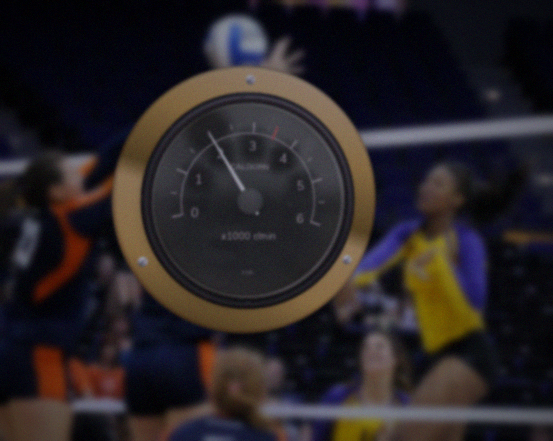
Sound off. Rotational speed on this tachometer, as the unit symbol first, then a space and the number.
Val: rpm 2000
